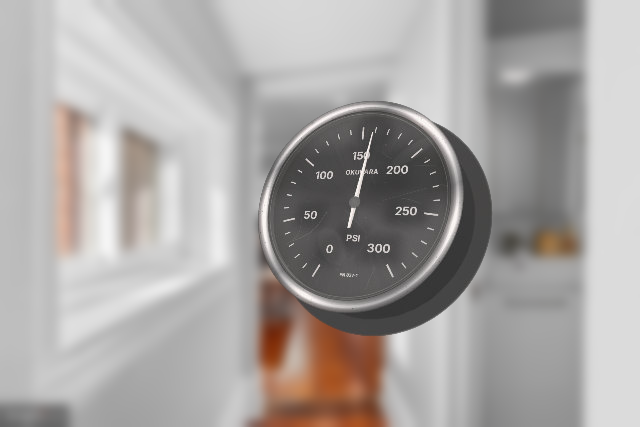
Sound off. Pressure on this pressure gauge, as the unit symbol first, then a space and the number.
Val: psi 160
